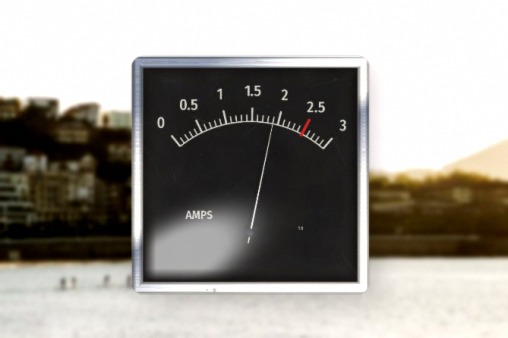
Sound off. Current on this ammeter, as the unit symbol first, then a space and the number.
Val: A 1.9
